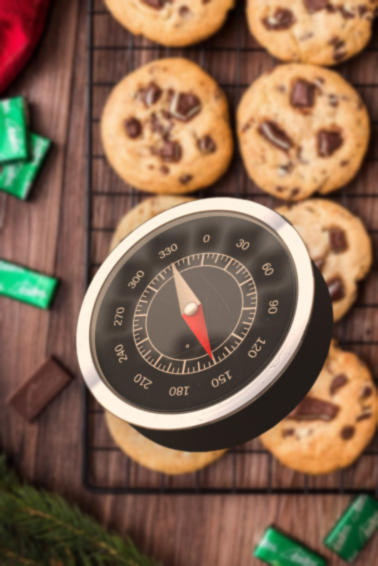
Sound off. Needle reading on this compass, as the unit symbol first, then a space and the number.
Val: ° 150
